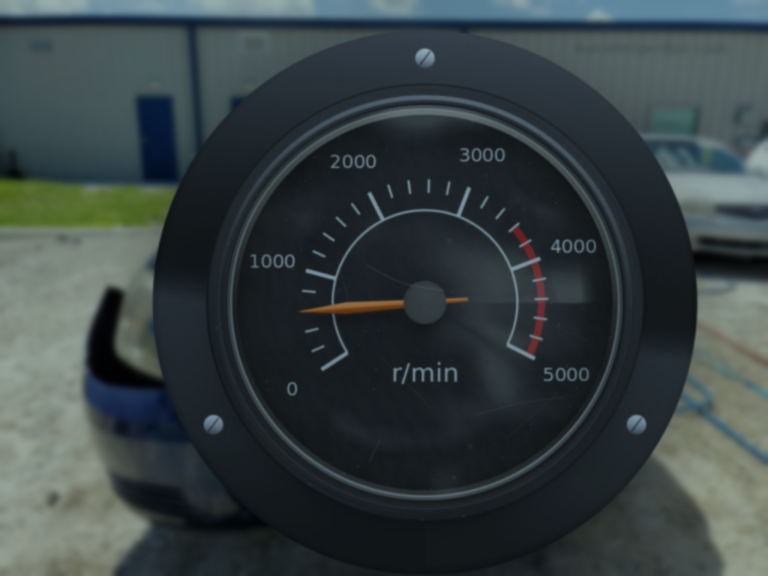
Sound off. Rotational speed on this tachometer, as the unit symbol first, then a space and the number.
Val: rpm 600
